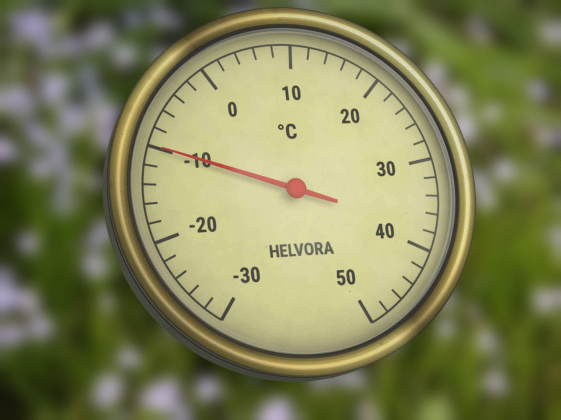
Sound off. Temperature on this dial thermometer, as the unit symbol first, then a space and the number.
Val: °C -10
